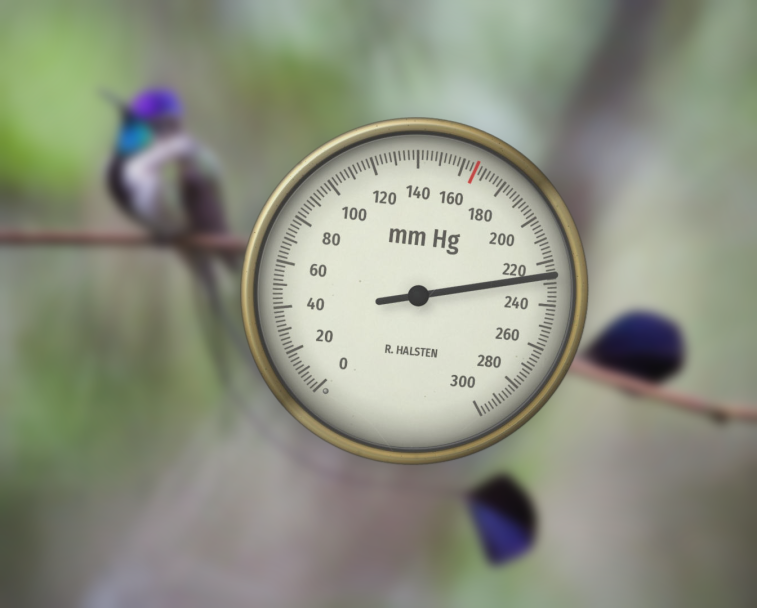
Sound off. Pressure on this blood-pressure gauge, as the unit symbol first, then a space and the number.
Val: mmHg 226
